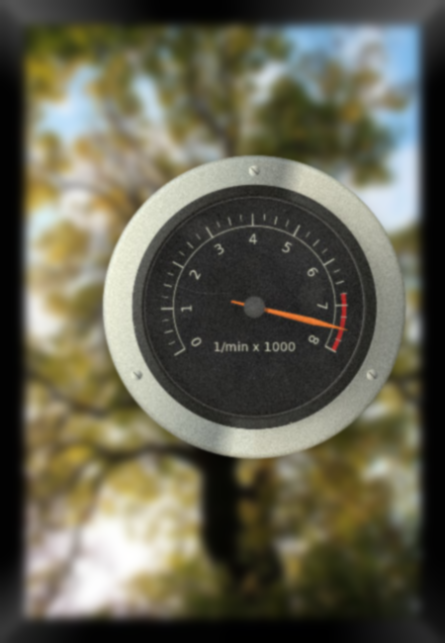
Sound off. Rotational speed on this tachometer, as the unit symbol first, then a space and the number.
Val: rpm 7500
